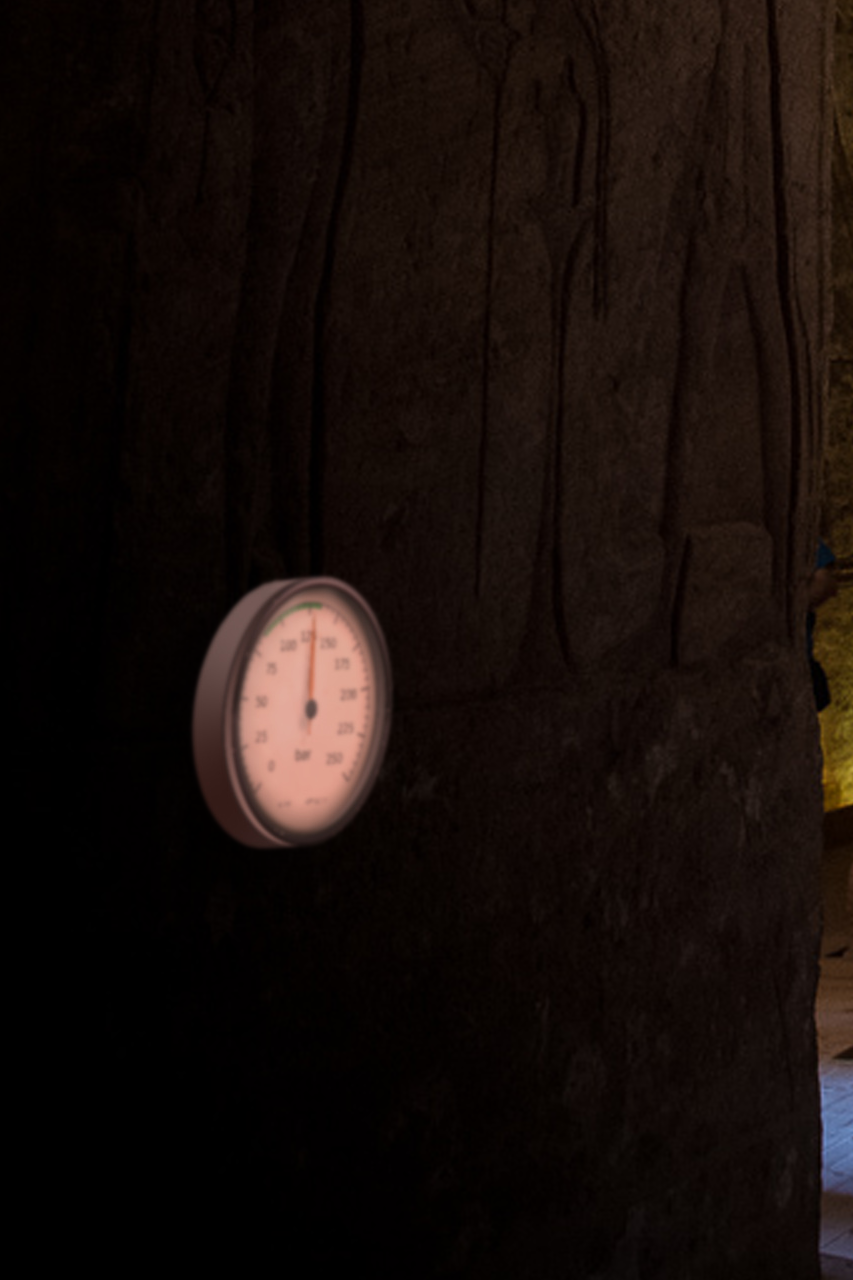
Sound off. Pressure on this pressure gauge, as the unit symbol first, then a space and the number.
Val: bar 125
